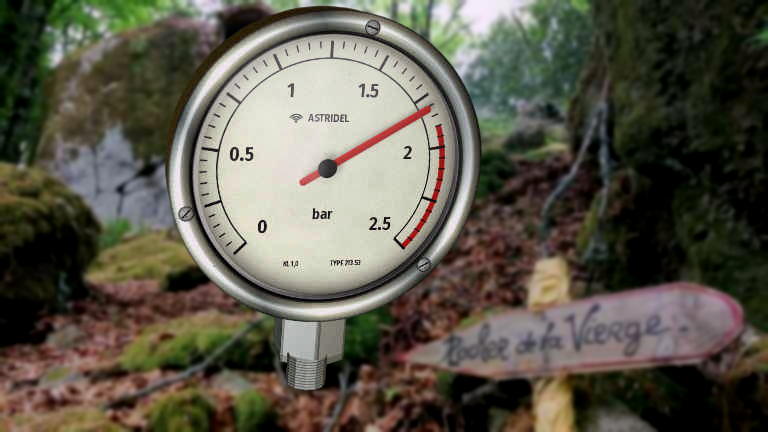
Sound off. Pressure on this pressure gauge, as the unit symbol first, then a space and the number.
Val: bar 1.8
